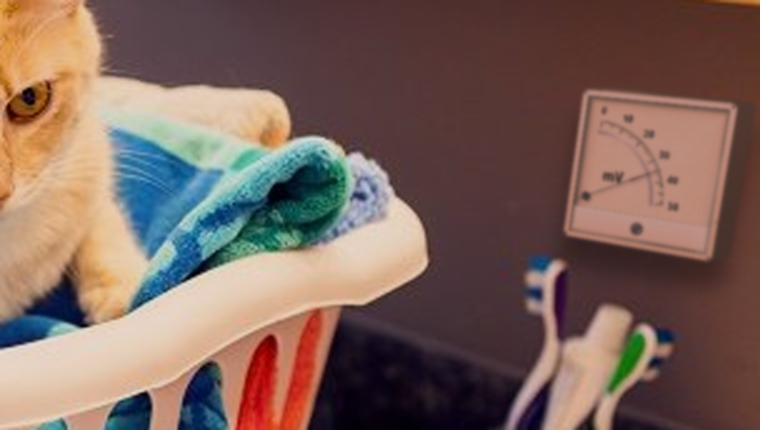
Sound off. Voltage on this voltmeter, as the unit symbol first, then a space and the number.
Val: mV 35
